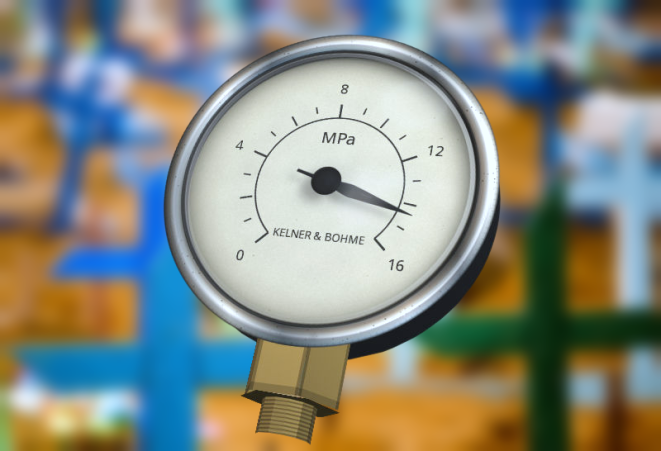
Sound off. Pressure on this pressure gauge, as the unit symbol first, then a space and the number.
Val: MPa 14.5
